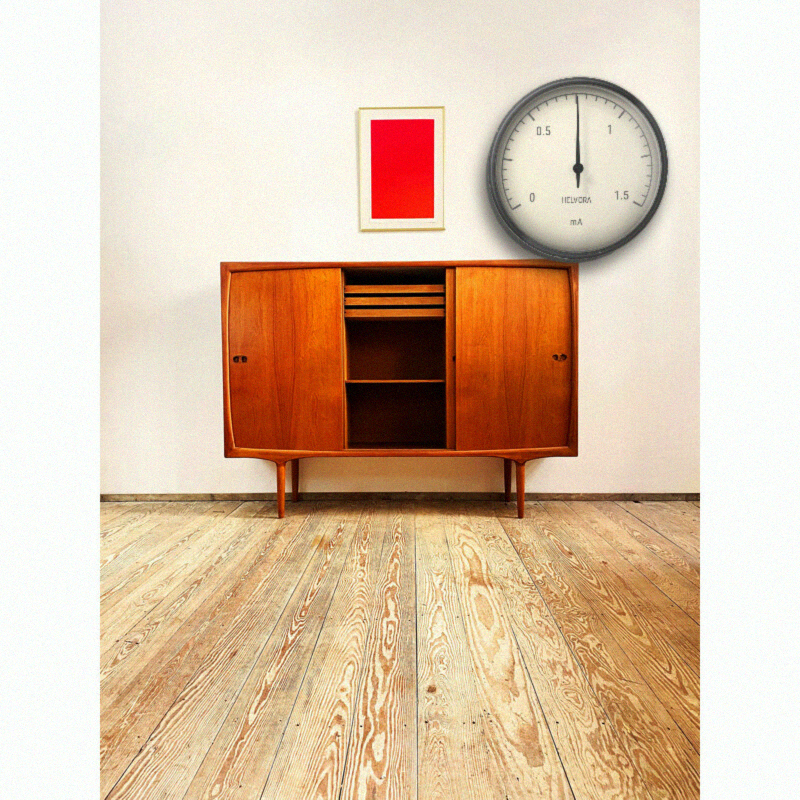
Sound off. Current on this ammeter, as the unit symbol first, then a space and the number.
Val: mA 0.75
